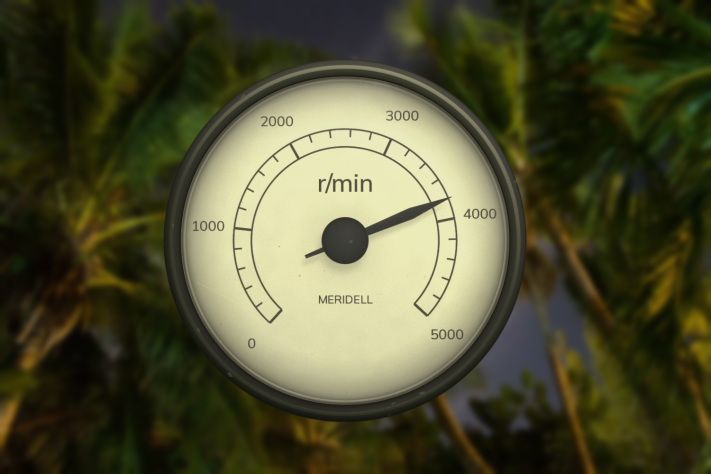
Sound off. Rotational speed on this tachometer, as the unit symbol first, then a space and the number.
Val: rpm 3800
